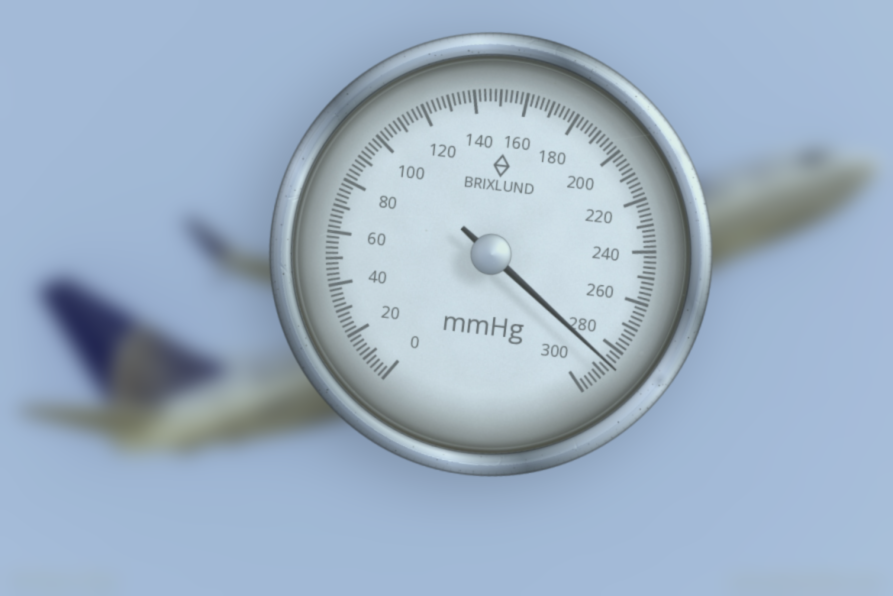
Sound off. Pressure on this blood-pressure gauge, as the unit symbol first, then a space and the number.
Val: mmHg 286
